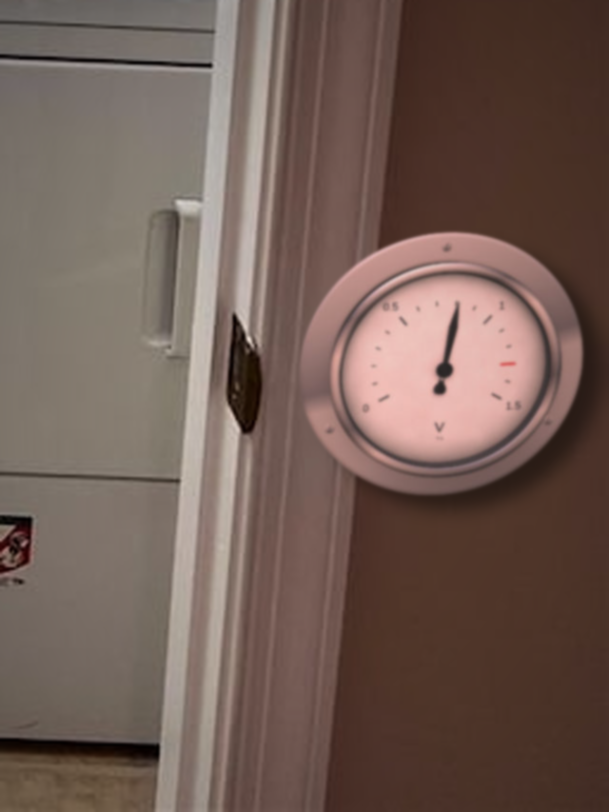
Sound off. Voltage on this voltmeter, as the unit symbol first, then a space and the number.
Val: V 0.8
